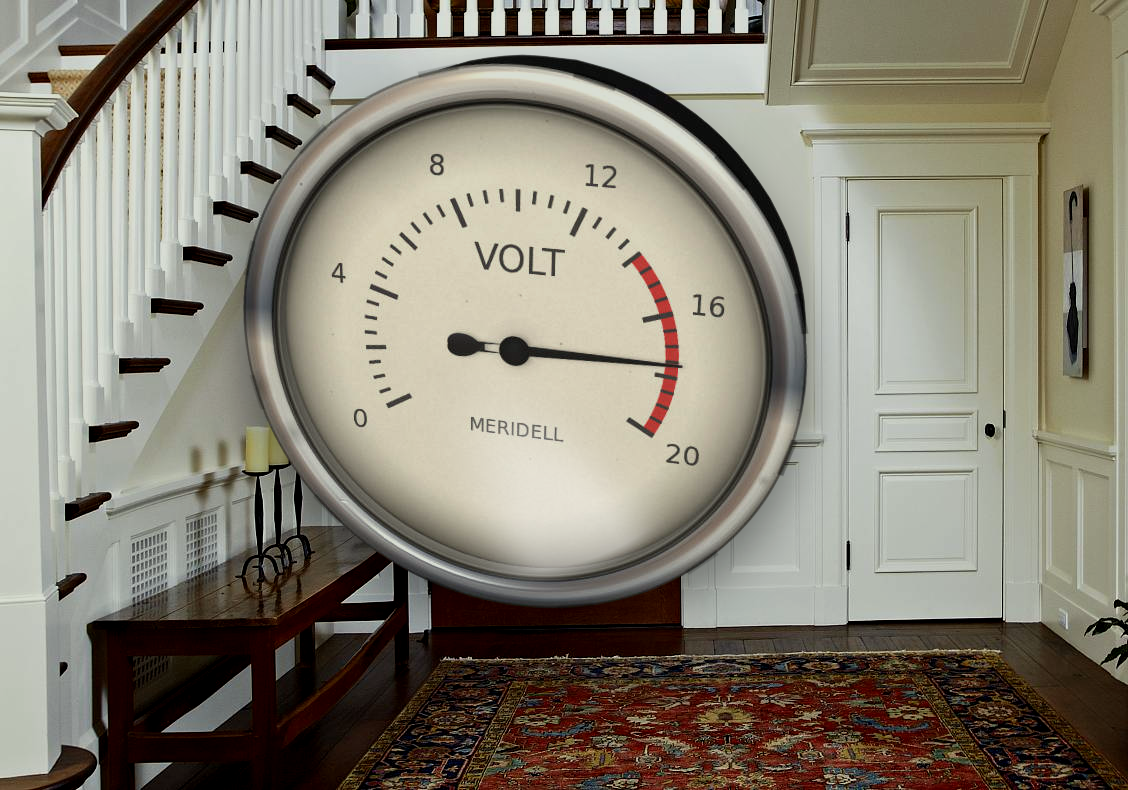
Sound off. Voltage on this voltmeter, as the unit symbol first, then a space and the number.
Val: V 17.5
